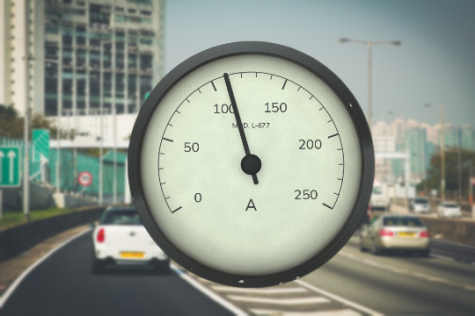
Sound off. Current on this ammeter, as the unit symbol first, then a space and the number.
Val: A 110
